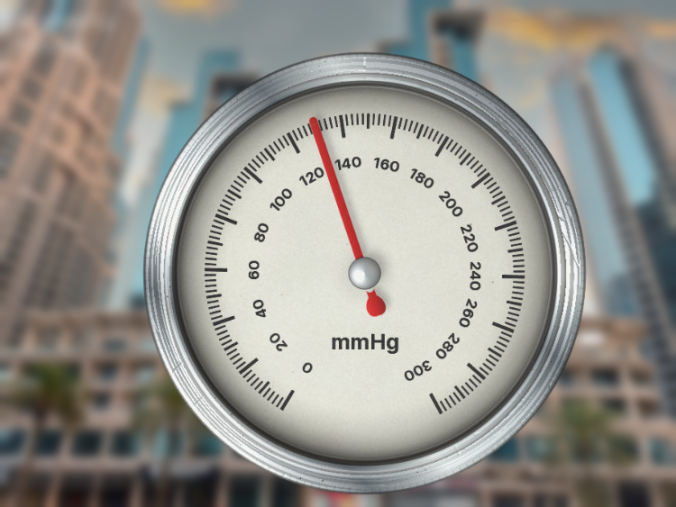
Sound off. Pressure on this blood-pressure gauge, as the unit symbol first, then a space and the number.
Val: mmHg 130
